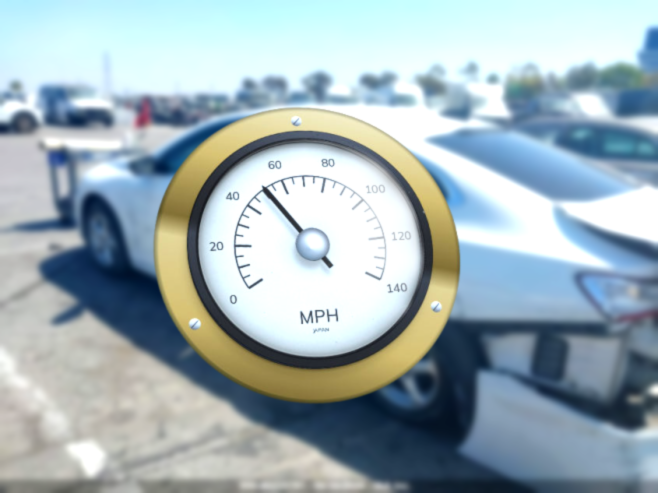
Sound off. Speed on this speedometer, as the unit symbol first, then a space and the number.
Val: mph 50
